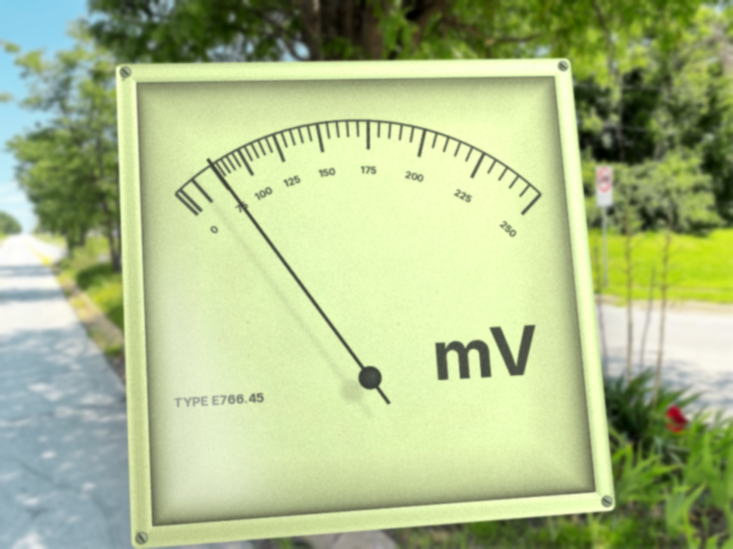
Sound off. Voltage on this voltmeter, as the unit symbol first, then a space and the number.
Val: mV 75
